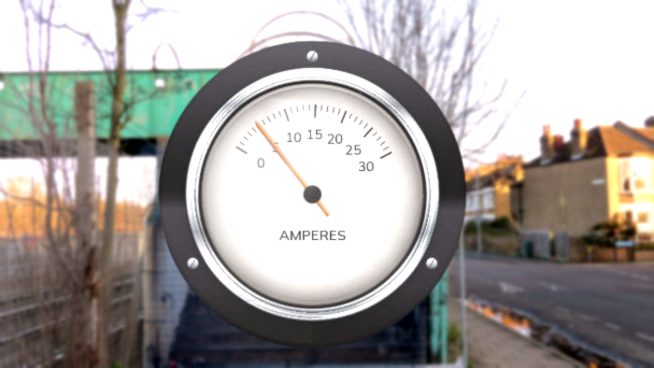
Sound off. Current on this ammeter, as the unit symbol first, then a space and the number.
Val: A 5
